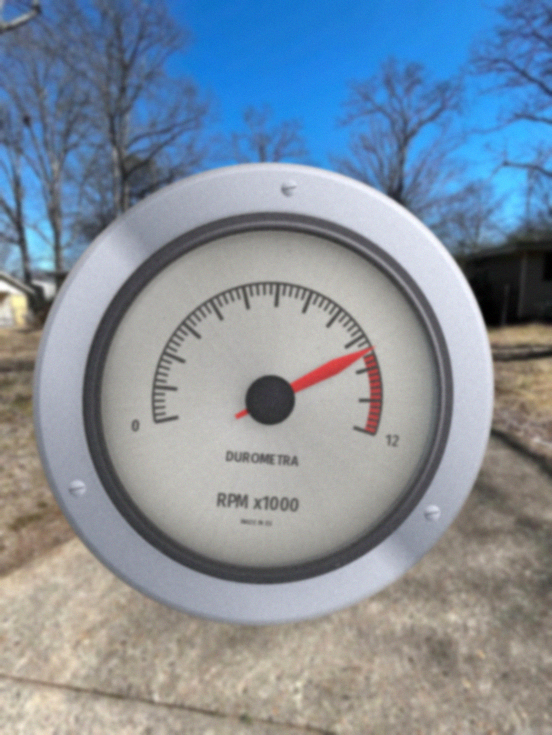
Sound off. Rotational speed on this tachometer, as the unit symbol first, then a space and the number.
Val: rpm 9400
